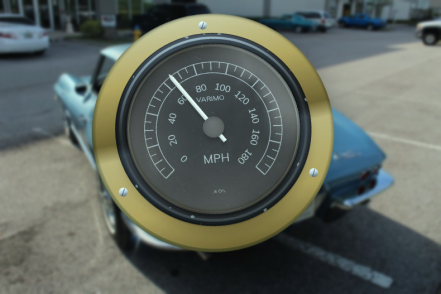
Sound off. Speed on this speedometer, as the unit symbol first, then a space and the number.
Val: mph 65
